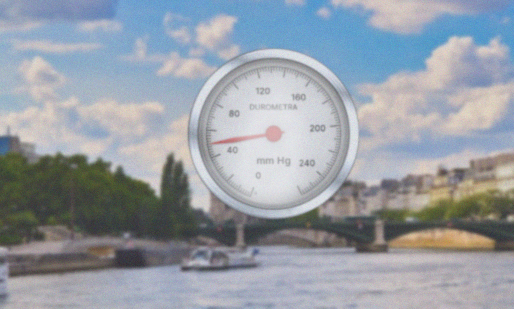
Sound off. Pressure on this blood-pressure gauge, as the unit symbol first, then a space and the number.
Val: mmHg 50
